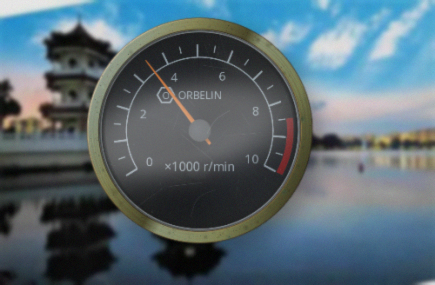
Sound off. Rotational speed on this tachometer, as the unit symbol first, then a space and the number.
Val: rpm 3500
